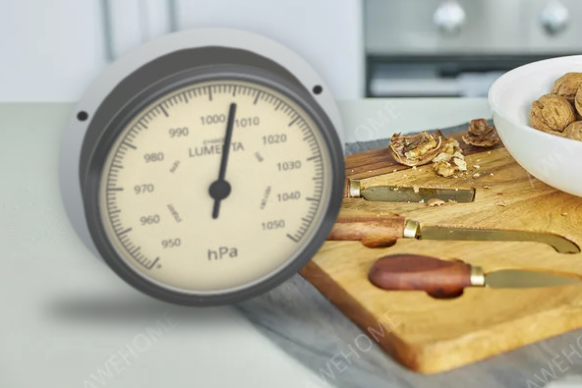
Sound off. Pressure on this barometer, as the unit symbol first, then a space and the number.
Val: hPa 1005
